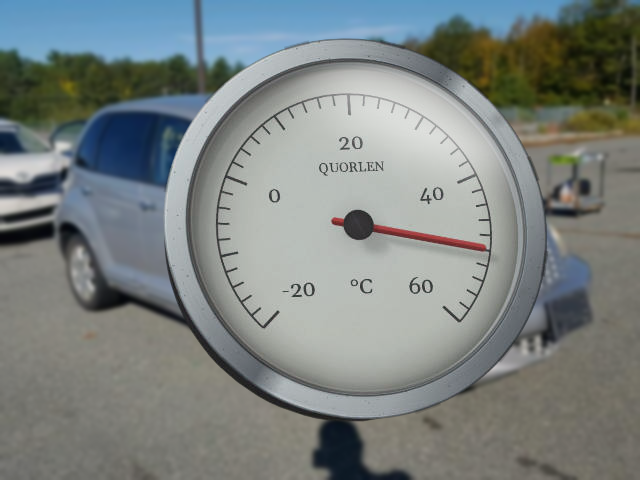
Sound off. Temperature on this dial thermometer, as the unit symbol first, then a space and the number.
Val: °C 50
